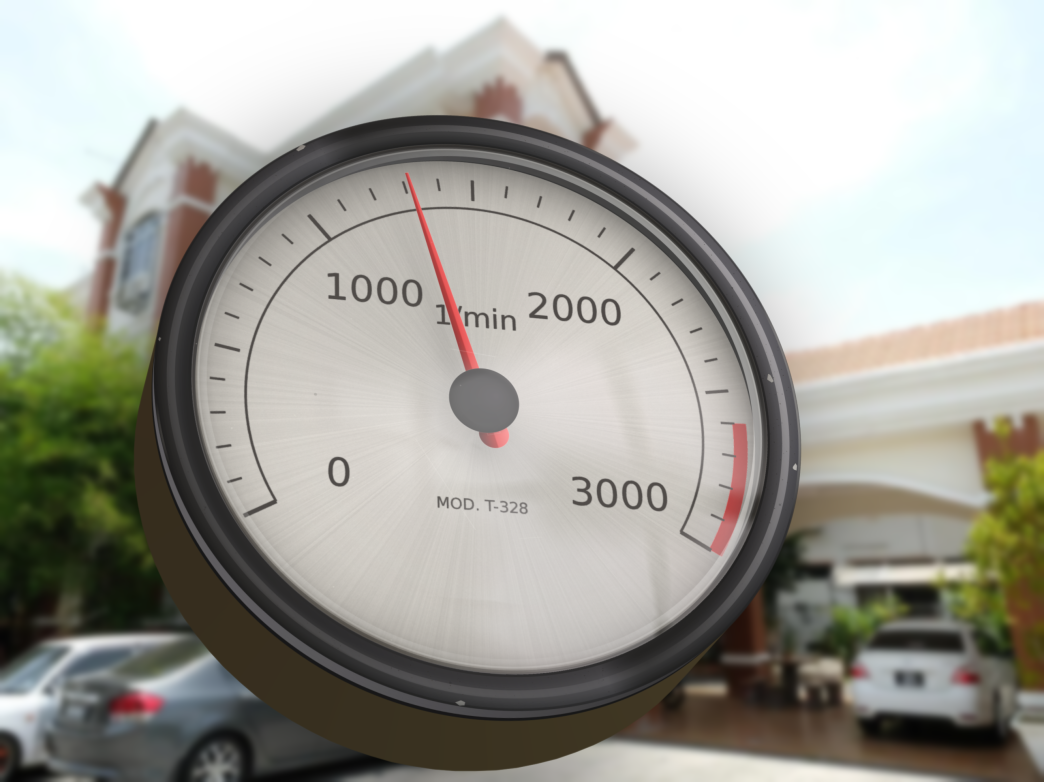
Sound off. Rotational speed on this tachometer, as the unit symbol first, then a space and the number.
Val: rpm 1300
